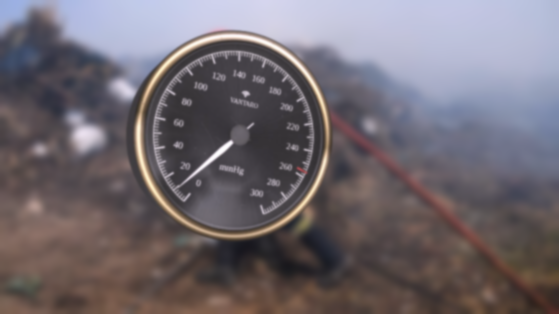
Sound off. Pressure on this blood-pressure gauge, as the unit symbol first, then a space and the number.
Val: mmHg 10
